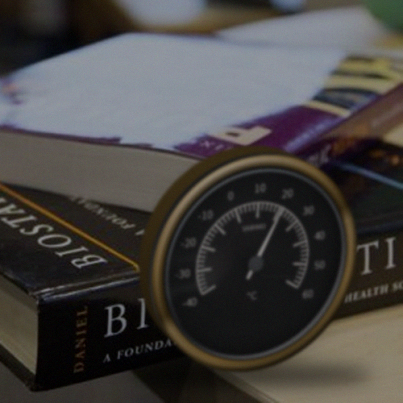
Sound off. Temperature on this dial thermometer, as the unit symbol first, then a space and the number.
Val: °C 20
